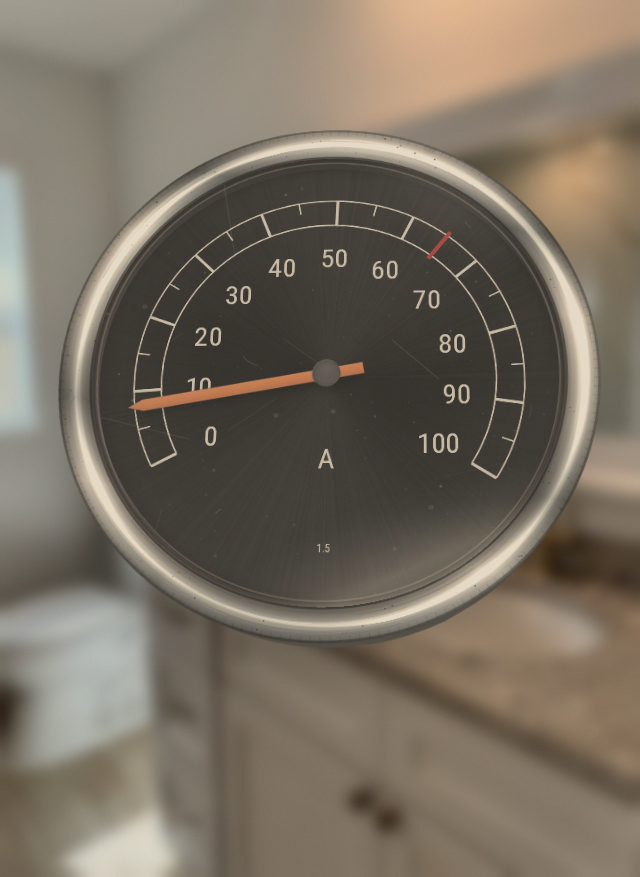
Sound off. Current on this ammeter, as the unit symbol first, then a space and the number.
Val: A 7.5
